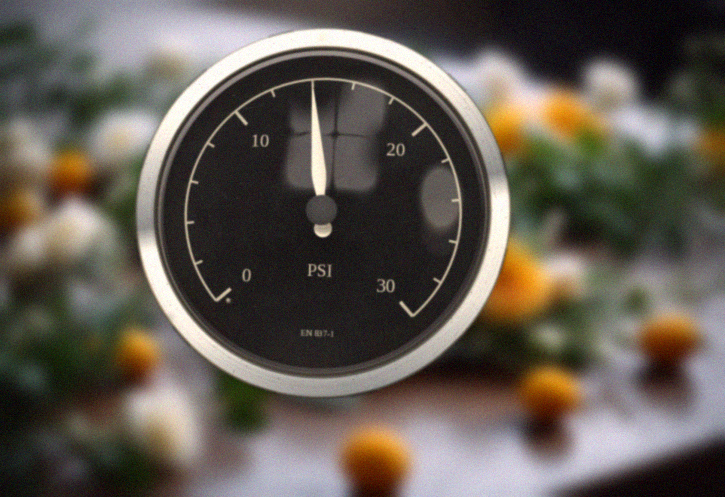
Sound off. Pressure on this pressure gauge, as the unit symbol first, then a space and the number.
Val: psi 14
